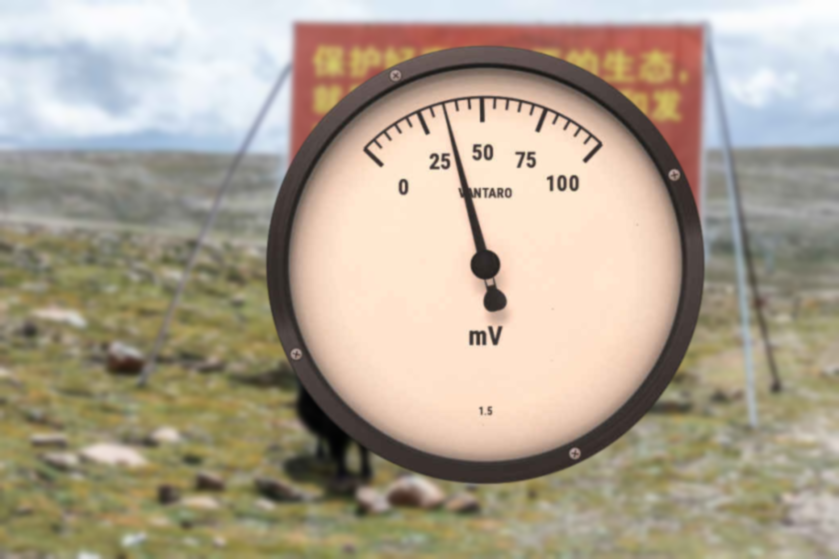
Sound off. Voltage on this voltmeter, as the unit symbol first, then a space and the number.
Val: mV 35
